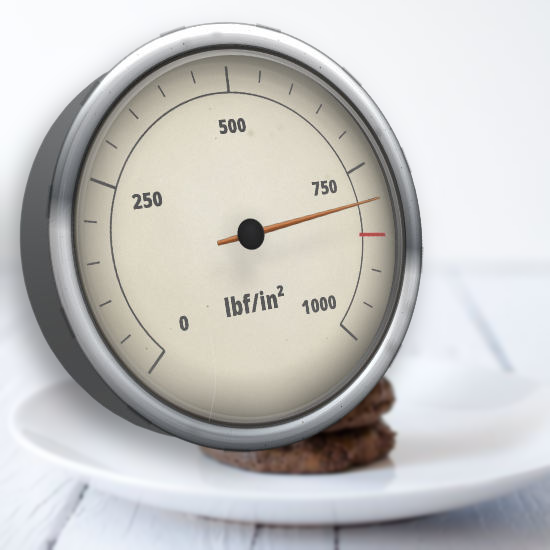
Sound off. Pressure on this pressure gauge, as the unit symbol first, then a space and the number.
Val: psi 800
